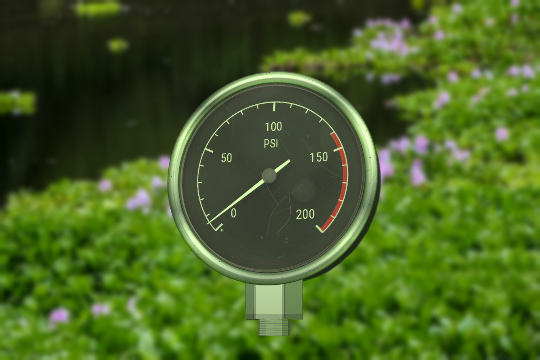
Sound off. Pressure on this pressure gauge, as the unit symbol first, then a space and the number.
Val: psi 5
